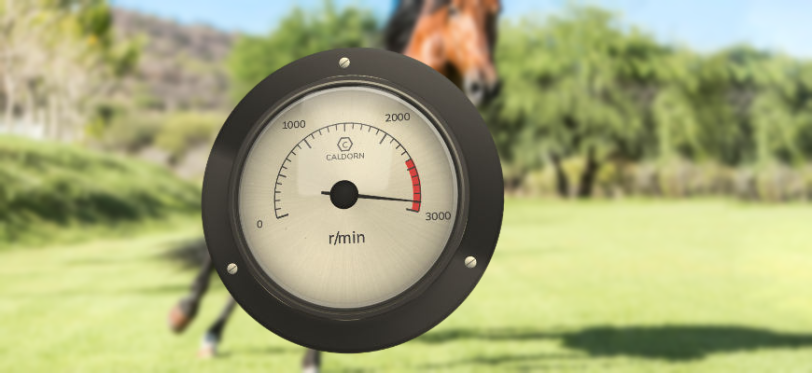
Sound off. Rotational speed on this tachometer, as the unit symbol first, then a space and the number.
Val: rpm 2900
